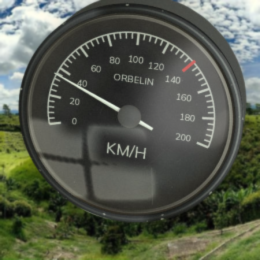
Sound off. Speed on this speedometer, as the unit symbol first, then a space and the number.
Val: km/h 36
